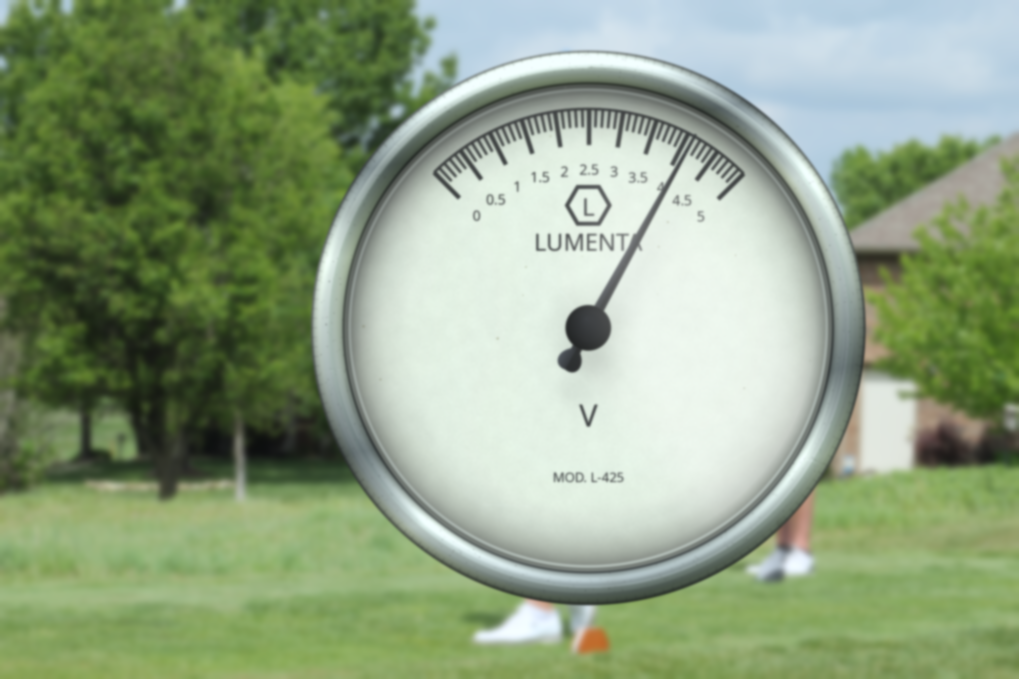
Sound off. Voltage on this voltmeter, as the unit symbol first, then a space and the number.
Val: V 4.1
